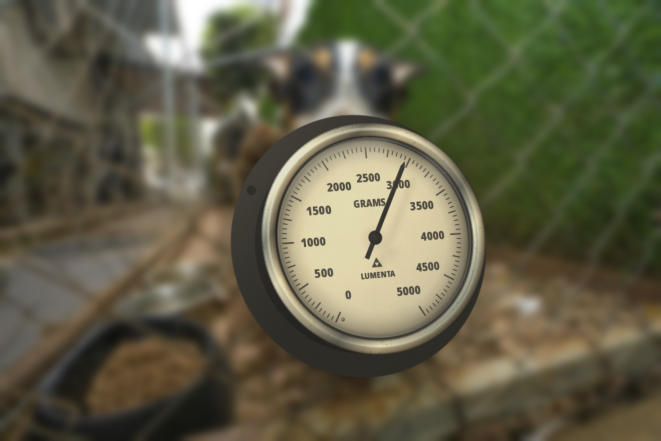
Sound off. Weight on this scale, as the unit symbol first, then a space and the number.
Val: g 2950
